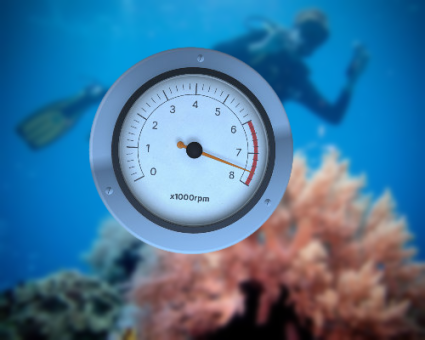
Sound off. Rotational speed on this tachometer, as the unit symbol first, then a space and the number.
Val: rpm 7600
